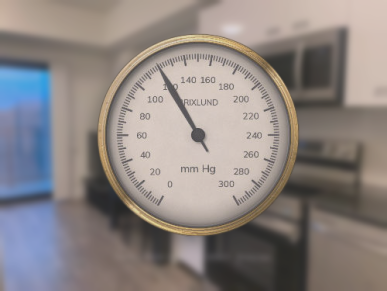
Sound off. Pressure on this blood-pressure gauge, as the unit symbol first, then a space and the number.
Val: mmHg 120
